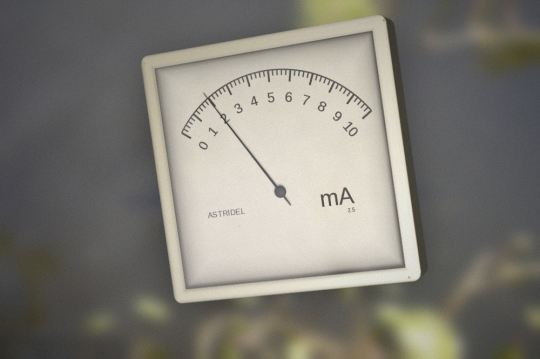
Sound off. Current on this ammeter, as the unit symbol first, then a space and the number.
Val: mA 2
